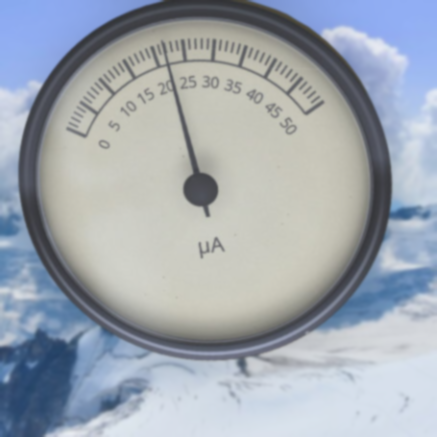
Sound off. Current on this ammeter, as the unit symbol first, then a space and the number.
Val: µA 22
